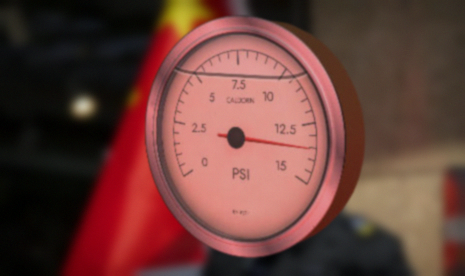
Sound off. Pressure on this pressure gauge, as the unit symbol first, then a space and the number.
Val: psi 13.5
